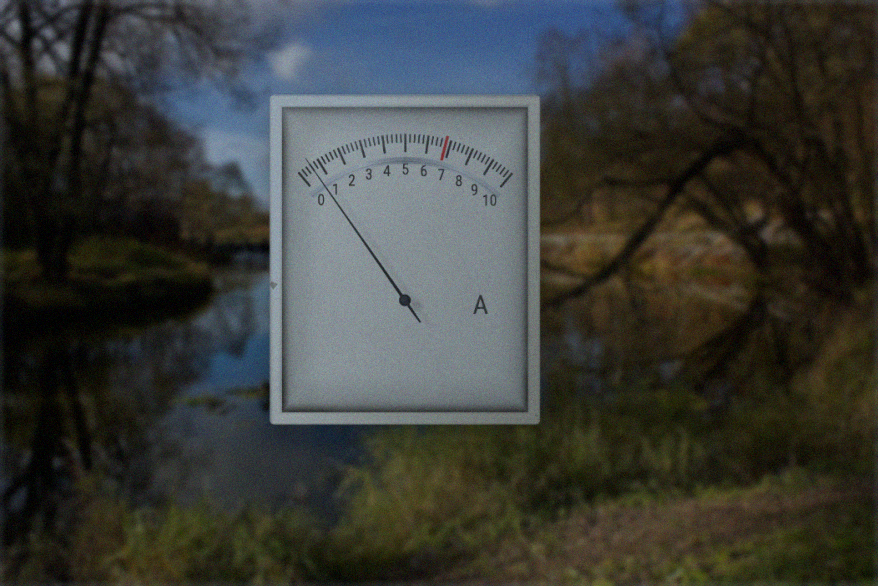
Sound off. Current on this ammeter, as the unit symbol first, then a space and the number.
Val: A 0.6
